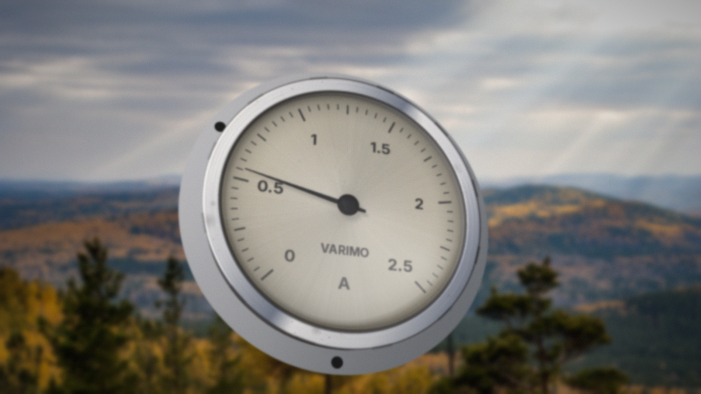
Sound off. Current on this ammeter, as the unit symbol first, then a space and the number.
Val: A 0.55
